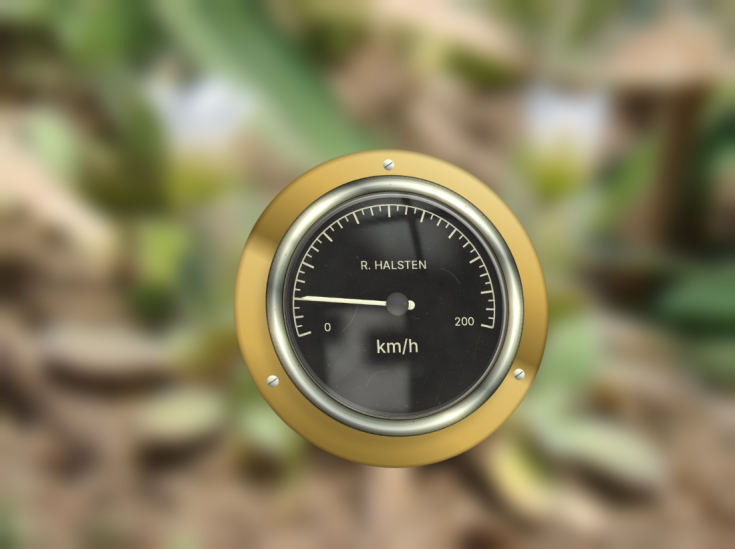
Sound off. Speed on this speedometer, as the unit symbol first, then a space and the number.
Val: km/h 20
